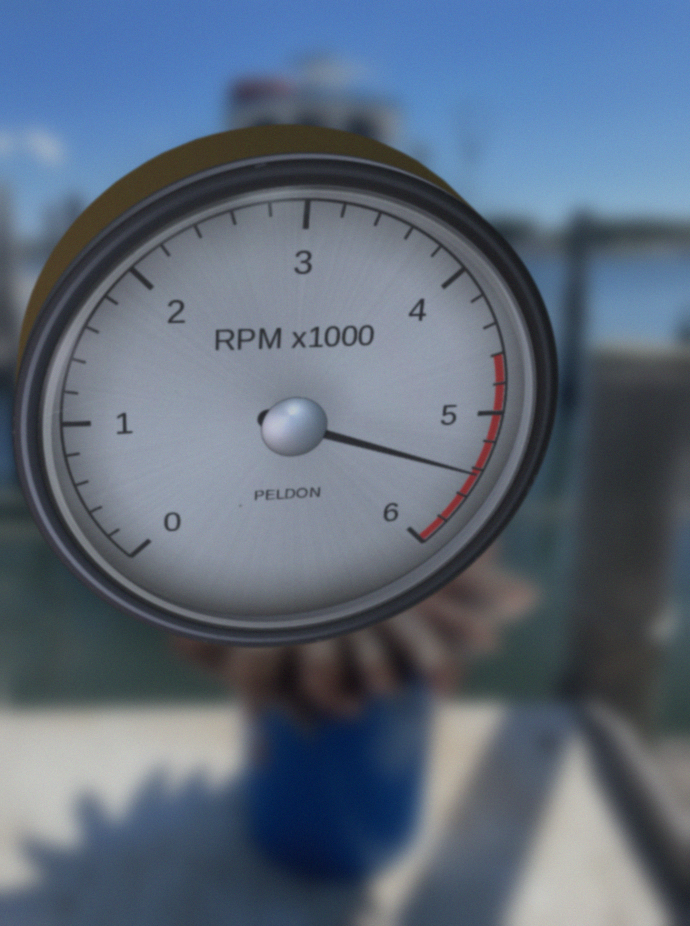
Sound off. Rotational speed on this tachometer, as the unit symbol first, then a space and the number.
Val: rpm 5400
